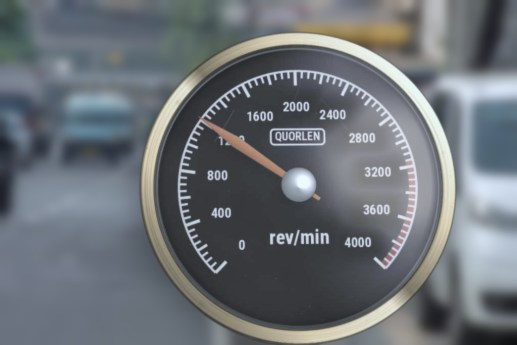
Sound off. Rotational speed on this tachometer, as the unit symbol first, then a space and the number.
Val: rpm 1200
